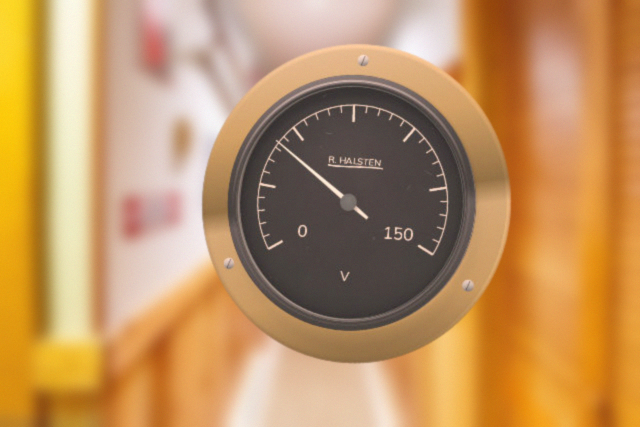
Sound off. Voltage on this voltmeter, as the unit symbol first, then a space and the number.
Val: V 42.5
